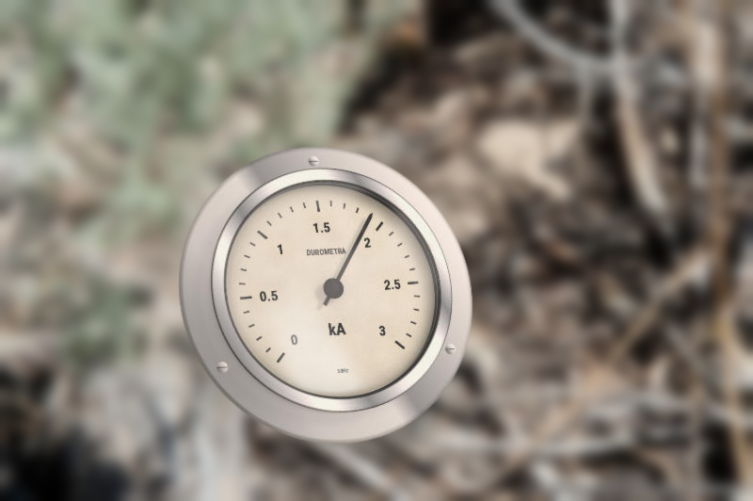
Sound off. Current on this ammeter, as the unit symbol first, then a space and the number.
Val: kA 1.9
